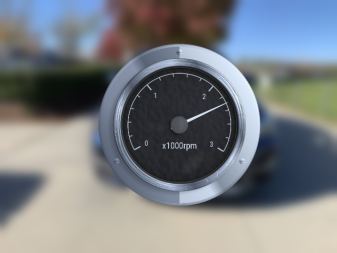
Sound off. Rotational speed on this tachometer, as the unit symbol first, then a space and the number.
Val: rpm 2300
